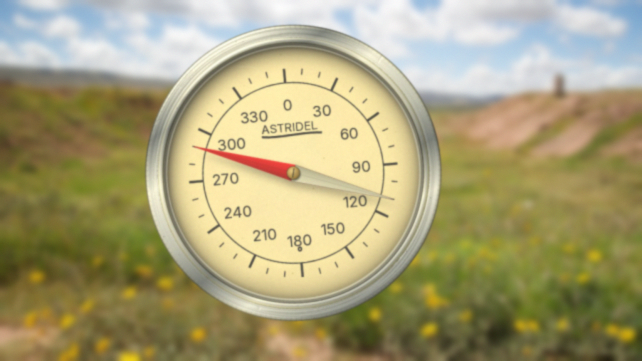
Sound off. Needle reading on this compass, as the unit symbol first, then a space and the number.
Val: ° 290
